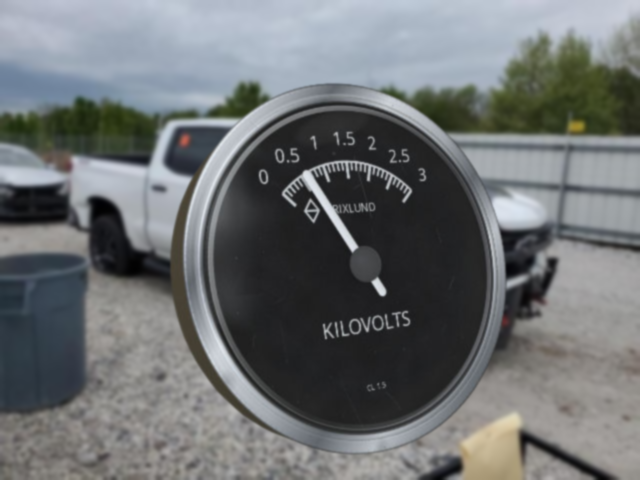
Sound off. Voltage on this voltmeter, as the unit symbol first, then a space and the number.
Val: kV 0.5
